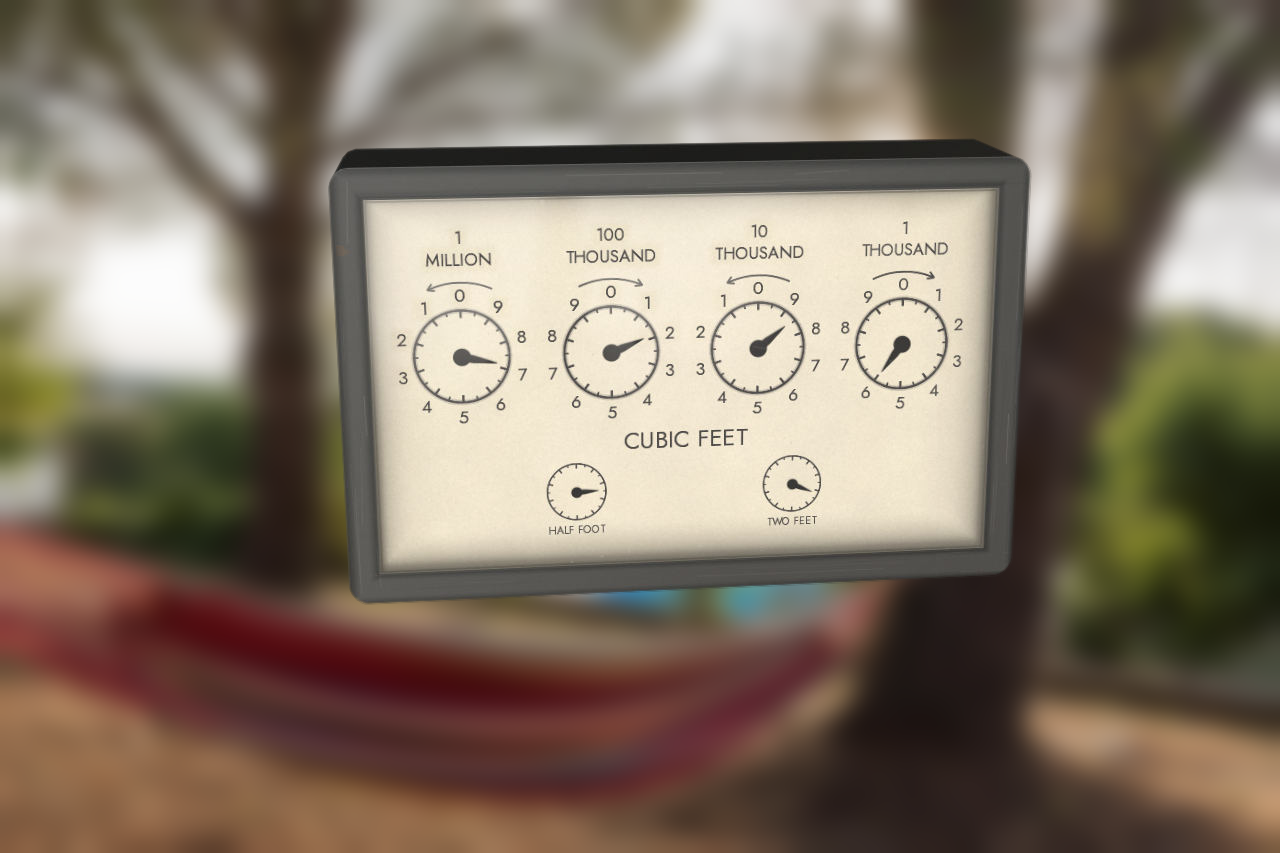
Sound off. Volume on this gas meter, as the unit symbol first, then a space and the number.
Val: ft³ 718600
